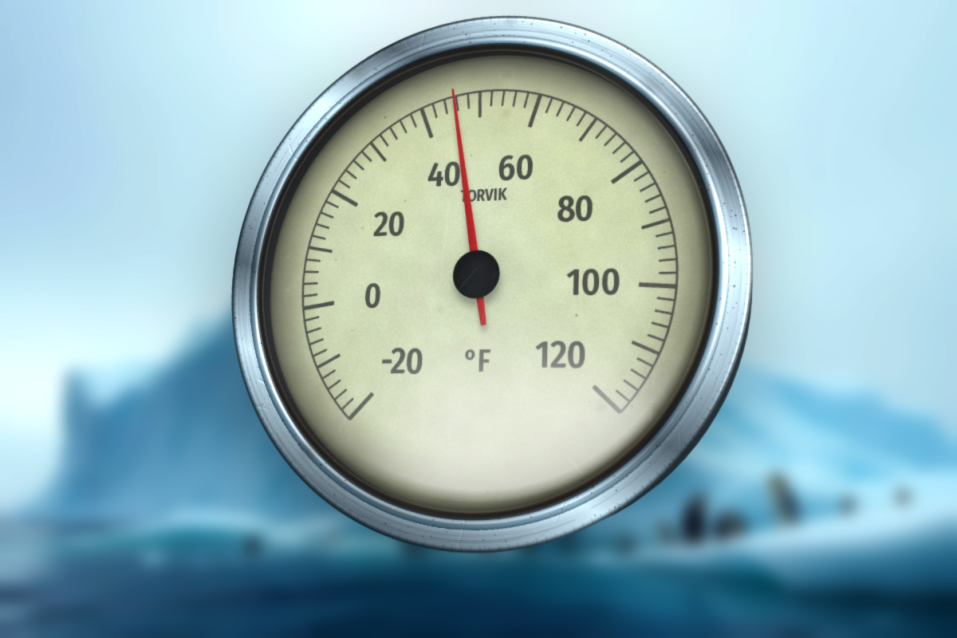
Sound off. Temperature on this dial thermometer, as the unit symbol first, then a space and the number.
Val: °F 46
